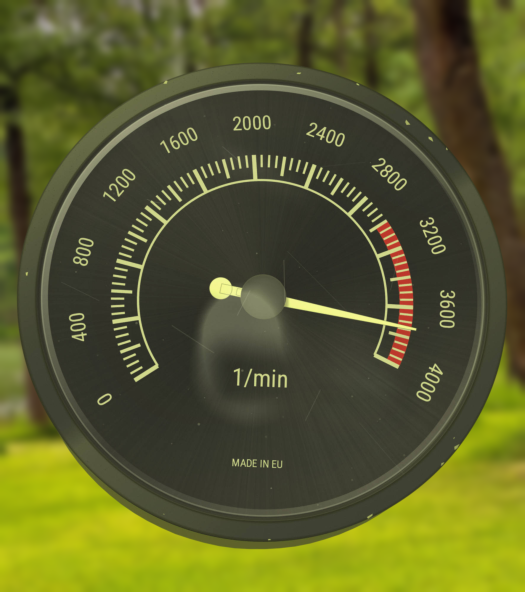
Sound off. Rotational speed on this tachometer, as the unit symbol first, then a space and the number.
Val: rpm 3750
